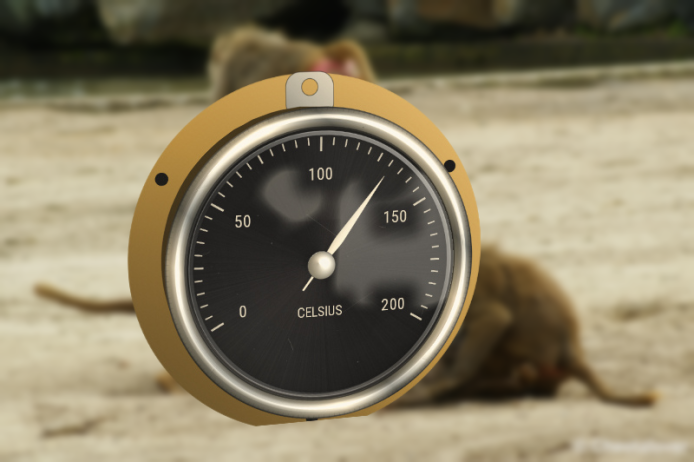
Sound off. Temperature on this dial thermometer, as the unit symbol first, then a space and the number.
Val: °C 130
